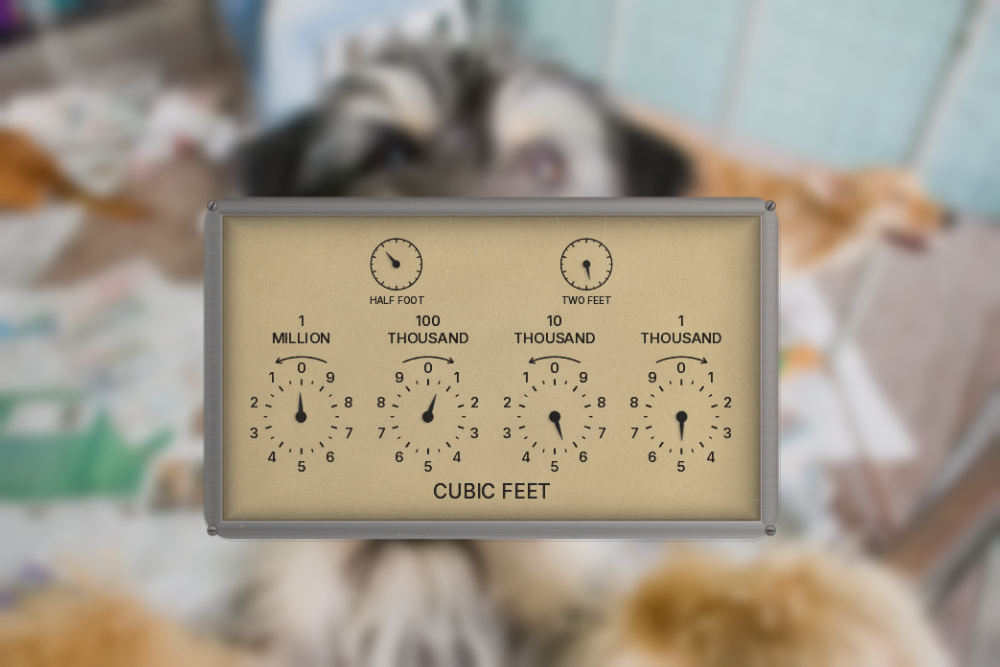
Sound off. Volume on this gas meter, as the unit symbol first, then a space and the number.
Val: ft³ 5500
